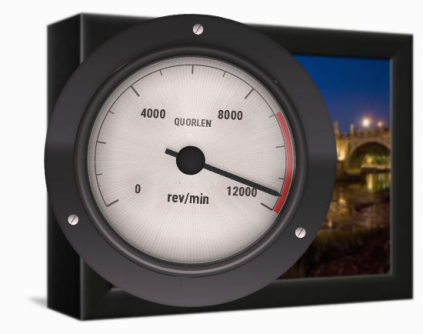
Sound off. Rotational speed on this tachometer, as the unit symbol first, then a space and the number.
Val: rpm 11500
